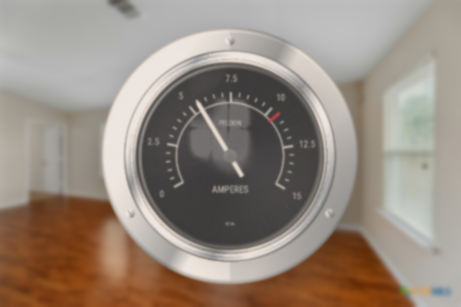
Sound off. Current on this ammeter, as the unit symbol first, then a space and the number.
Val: A 5.5
